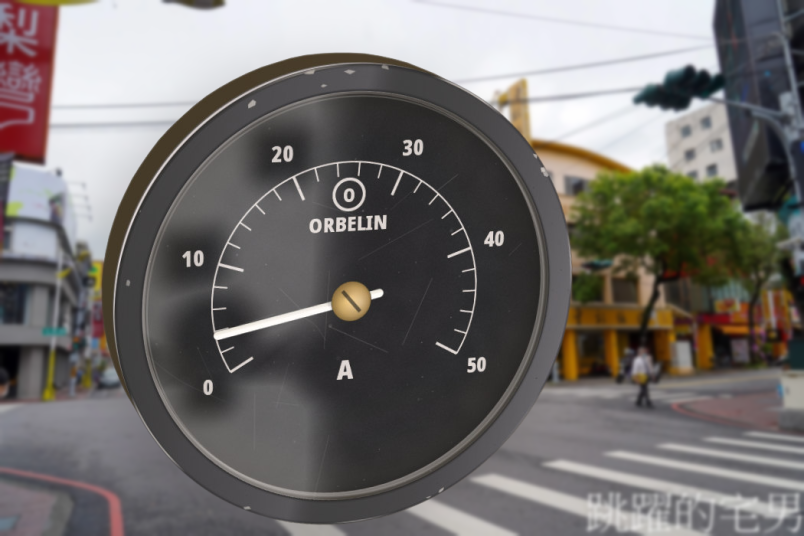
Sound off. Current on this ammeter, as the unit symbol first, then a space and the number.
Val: A 4
